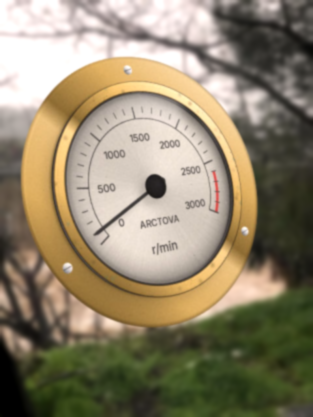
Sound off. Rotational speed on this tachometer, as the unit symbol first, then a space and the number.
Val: rpm 100
